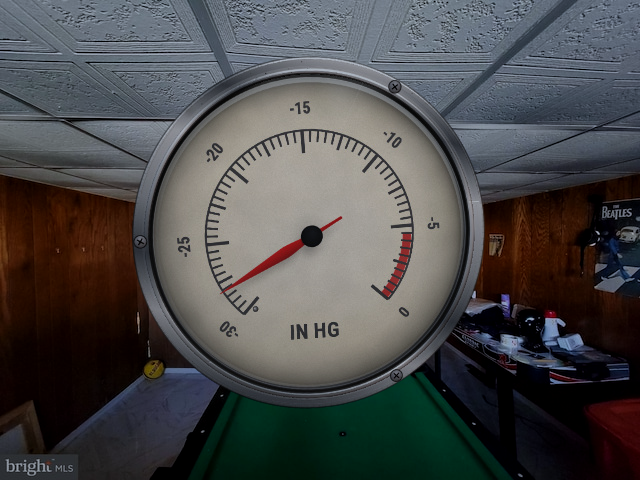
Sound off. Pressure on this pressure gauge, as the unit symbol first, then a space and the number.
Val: inHg -28
